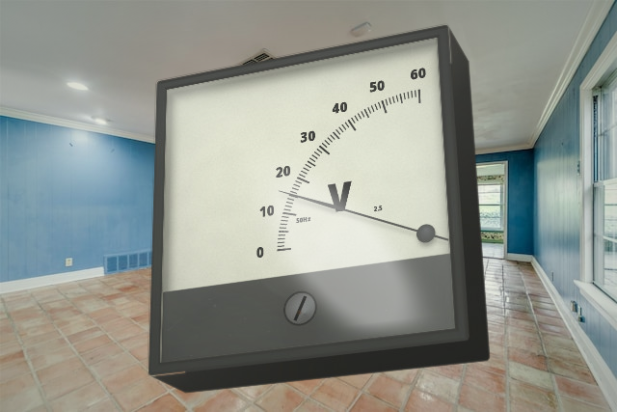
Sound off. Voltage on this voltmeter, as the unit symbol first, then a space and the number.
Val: V 15
